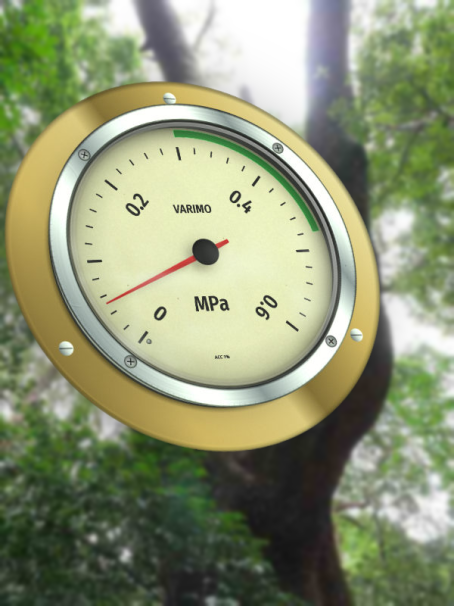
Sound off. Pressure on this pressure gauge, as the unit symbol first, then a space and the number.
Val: MPa 0.05
